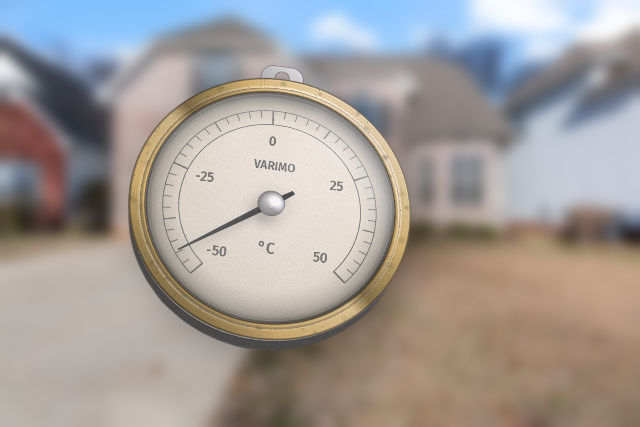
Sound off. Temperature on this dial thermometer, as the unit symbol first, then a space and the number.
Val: °C -45
